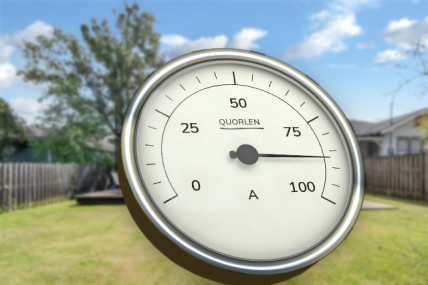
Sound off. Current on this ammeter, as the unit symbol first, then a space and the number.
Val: A 87.5
